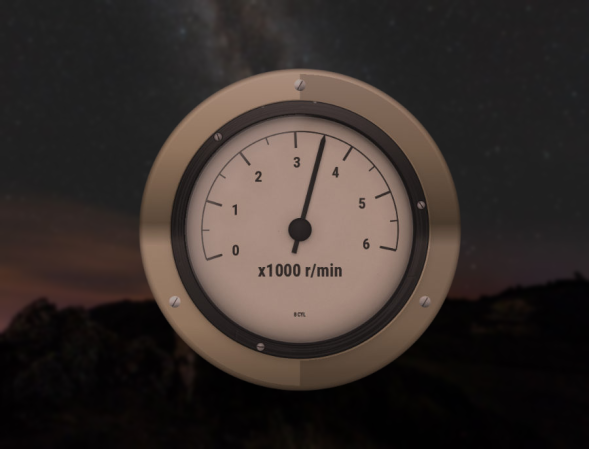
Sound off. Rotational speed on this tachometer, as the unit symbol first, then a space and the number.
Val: rpm 3500
